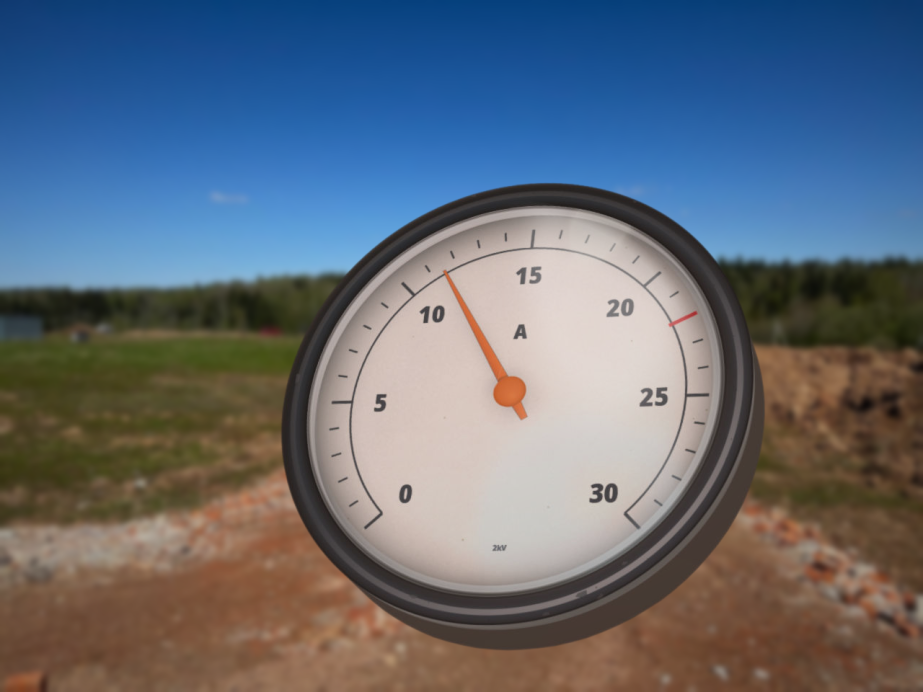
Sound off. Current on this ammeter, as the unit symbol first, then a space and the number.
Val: A 11.5
